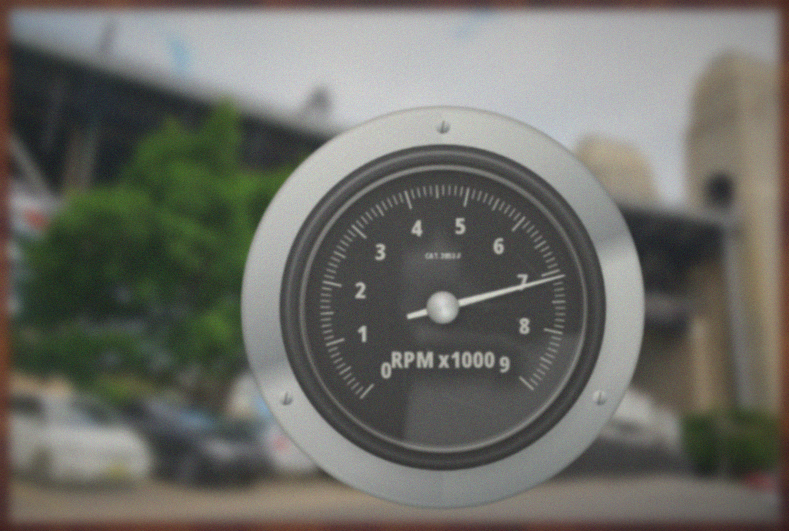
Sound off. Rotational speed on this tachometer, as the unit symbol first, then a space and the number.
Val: rpm 7100
